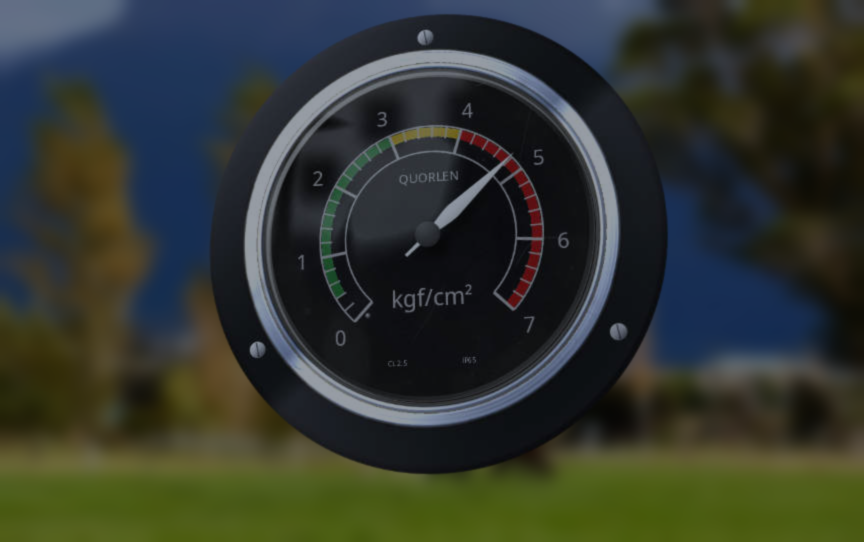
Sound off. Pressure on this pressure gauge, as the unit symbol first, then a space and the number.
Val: kg/cm² 4.8
